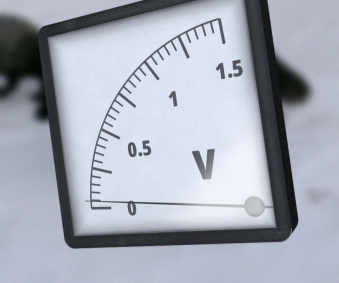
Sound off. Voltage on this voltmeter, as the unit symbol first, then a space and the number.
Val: V 0.05
